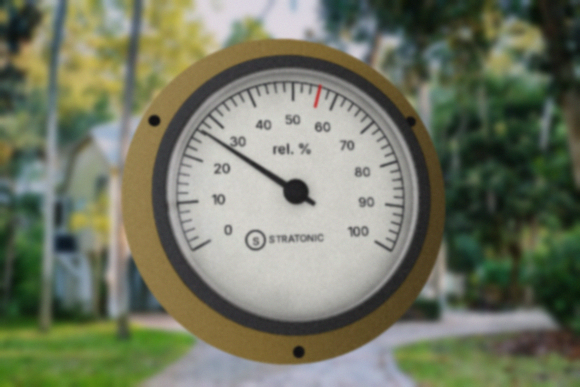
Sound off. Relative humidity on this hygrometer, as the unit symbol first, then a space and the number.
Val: % 26
